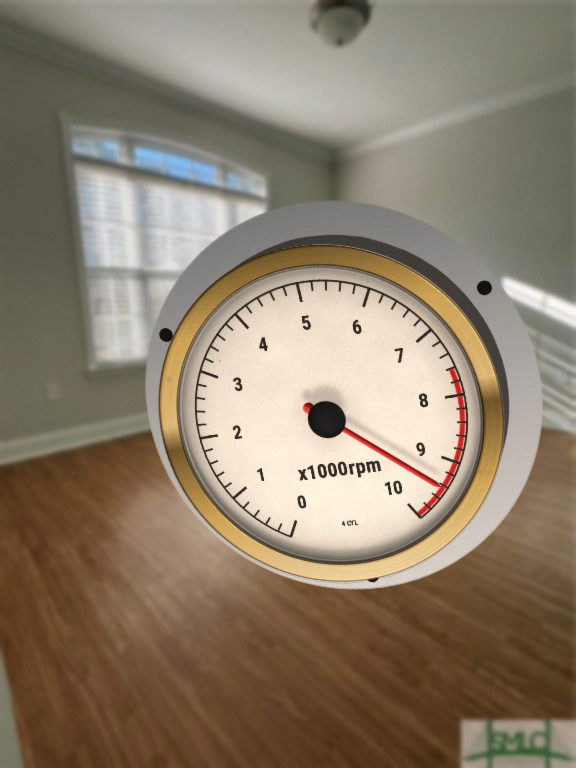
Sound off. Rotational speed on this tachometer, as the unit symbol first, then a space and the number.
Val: rpm 9400
